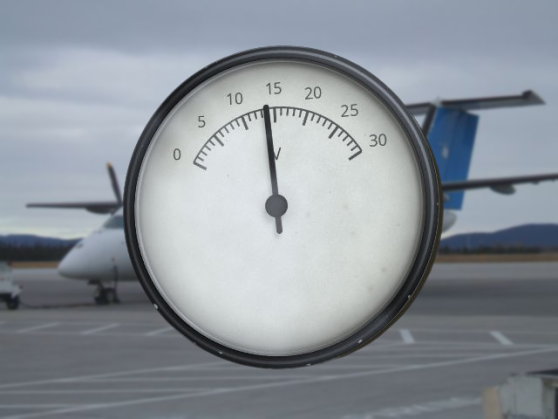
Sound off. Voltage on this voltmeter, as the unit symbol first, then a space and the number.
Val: V 14
